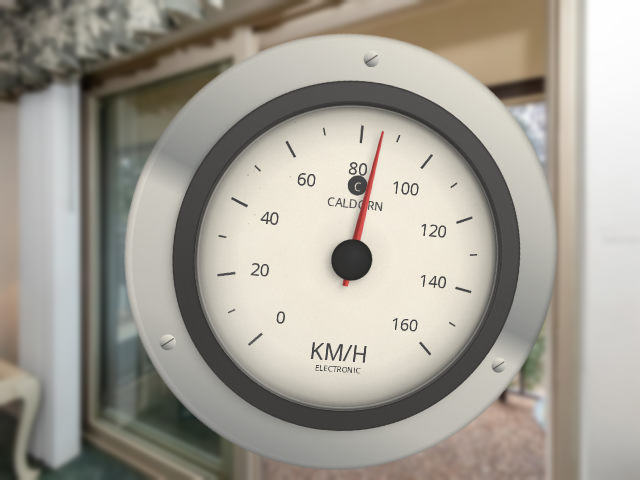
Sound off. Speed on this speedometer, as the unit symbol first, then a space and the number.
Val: km/h 85
